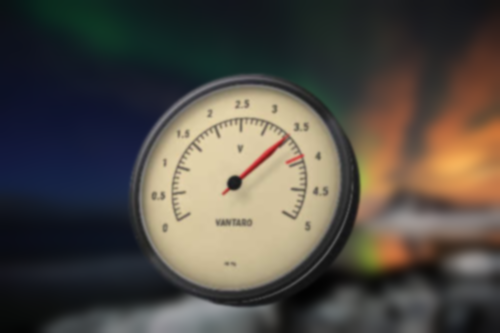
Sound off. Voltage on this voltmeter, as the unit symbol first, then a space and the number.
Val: V 3.5
